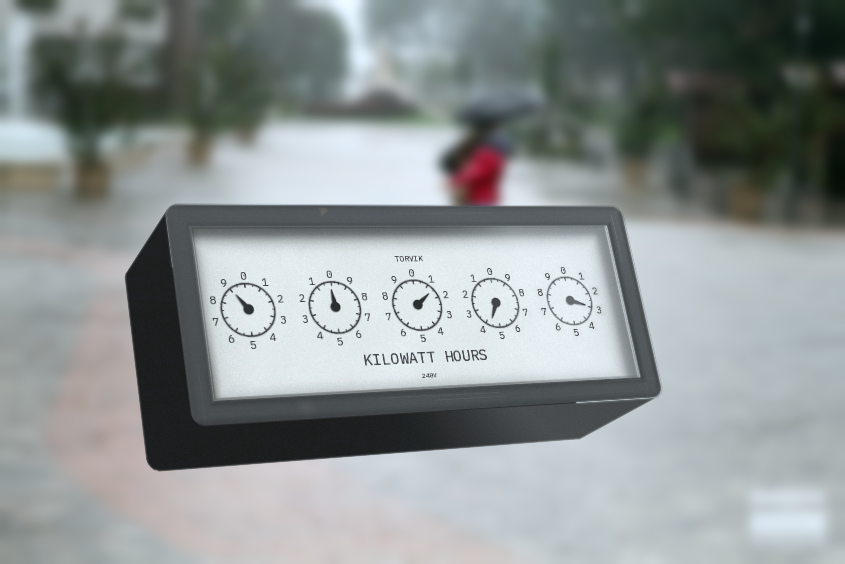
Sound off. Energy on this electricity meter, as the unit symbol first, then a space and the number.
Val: kWh 90143
